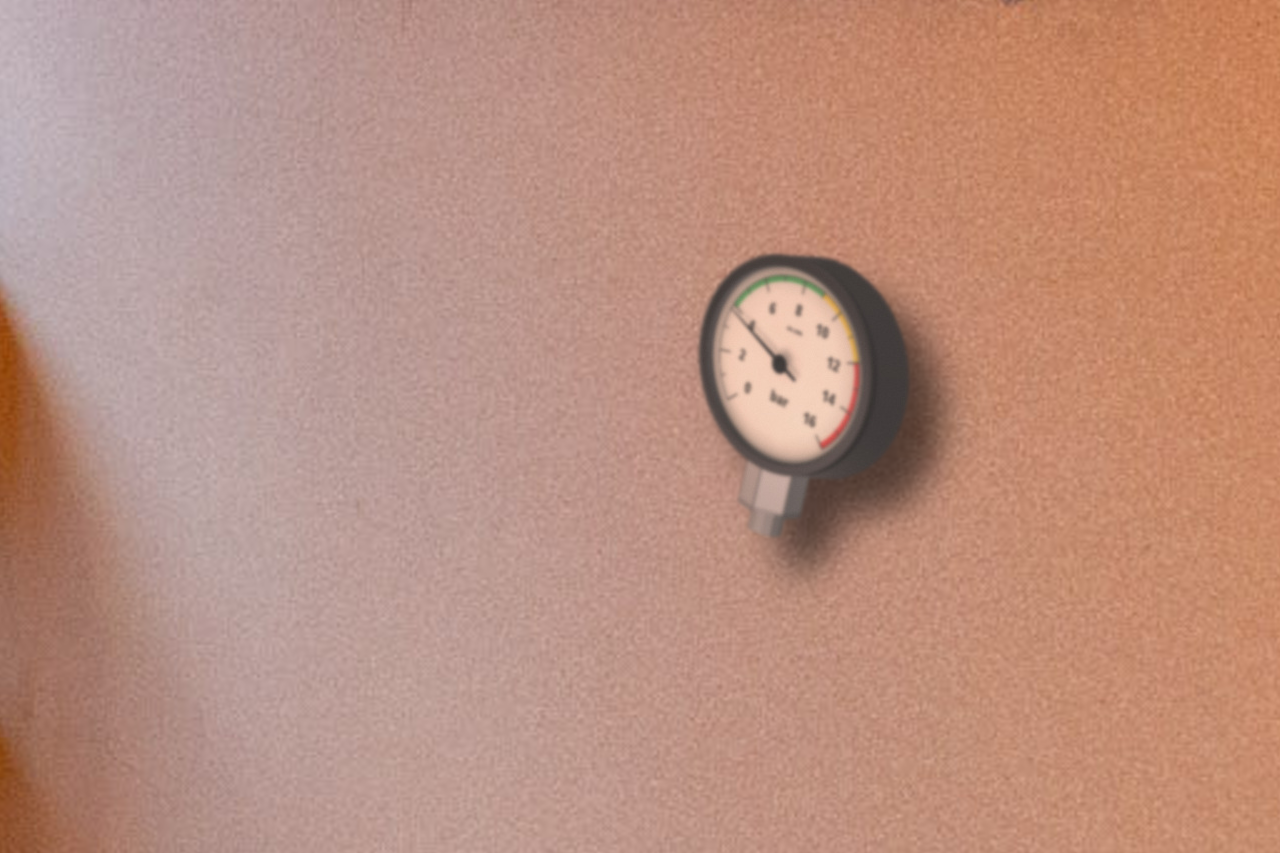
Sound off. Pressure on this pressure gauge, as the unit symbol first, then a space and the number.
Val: bar 4
